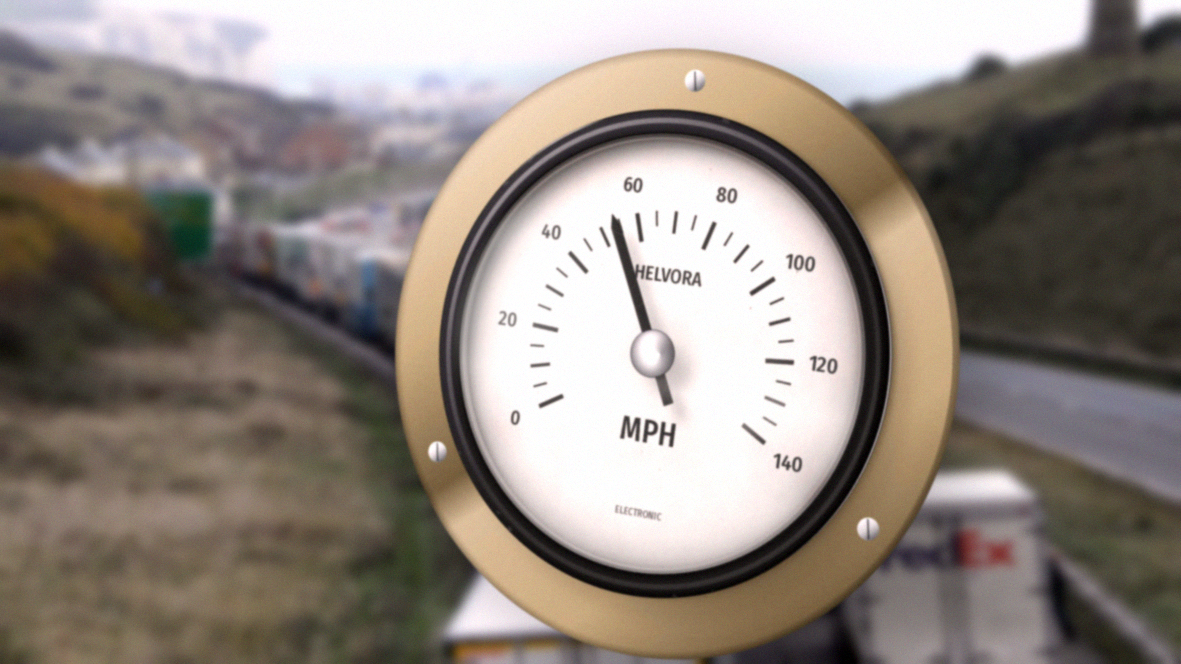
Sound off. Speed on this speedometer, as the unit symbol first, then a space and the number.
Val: mph 55
